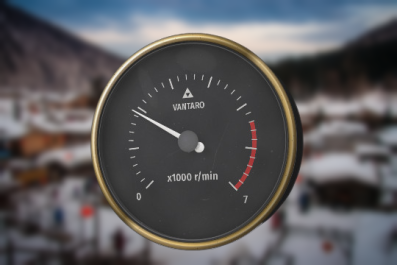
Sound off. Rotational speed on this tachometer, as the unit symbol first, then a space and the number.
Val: rpm 1900
